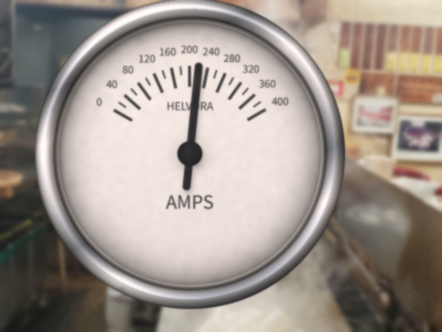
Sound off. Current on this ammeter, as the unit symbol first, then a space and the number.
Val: A 220
